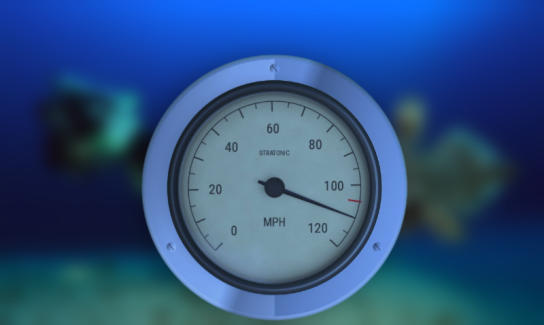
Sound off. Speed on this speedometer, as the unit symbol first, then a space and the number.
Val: mph 110
